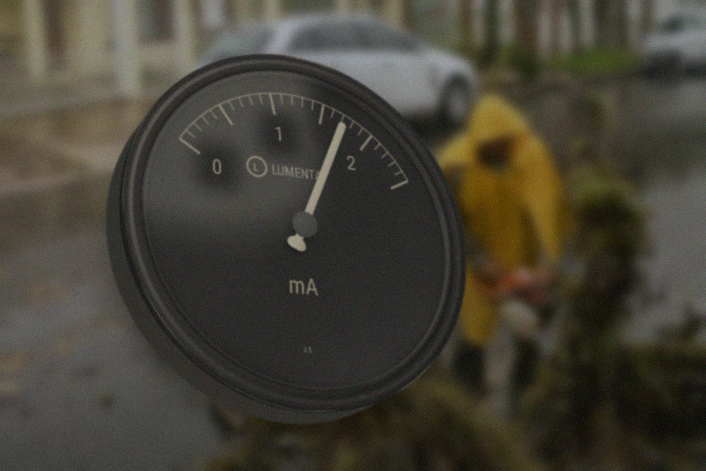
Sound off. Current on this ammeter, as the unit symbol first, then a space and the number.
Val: mA 1.7
